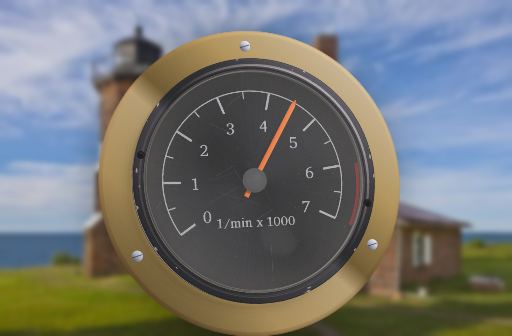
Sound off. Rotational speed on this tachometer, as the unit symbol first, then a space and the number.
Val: rpm 4500
